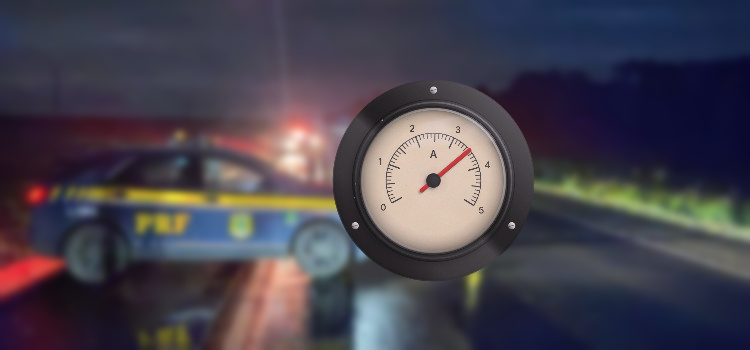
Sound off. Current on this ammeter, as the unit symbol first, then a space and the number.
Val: A 3.5
